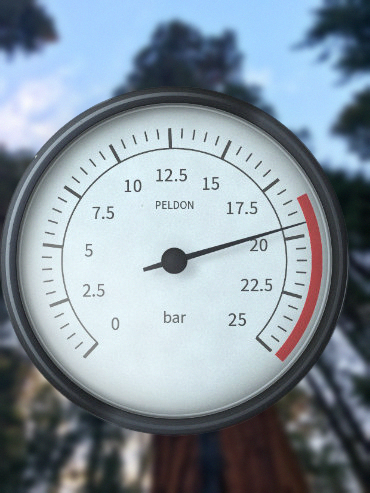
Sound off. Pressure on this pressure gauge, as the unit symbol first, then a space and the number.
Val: bar 19.5
